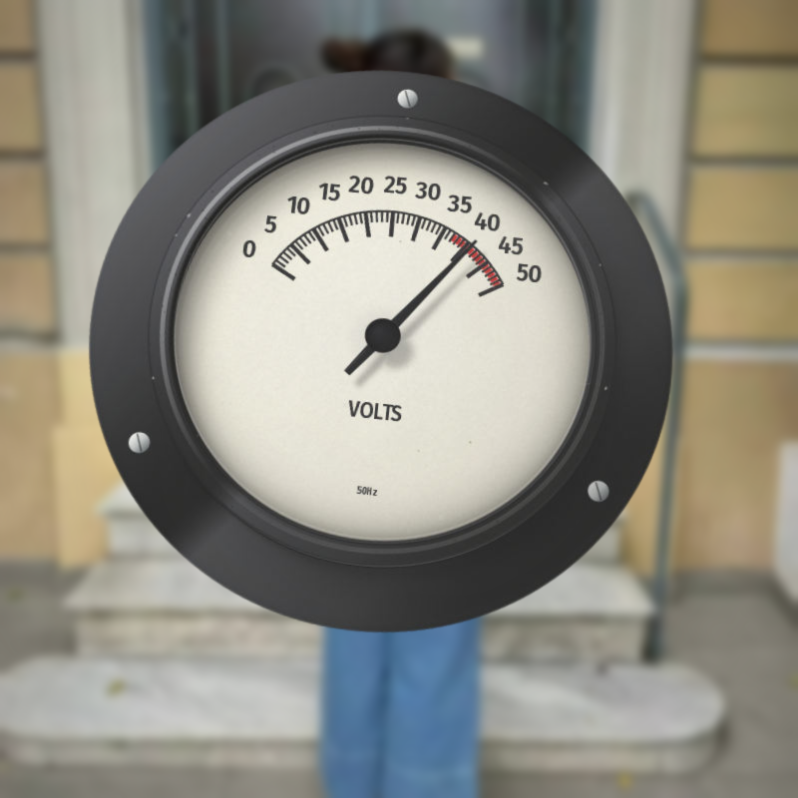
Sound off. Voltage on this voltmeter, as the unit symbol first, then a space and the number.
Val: V 41
